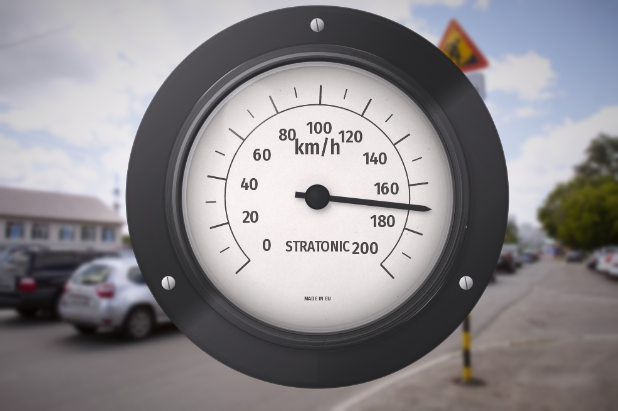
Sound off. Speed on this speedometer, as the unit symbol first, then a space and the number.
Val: km/h 170
